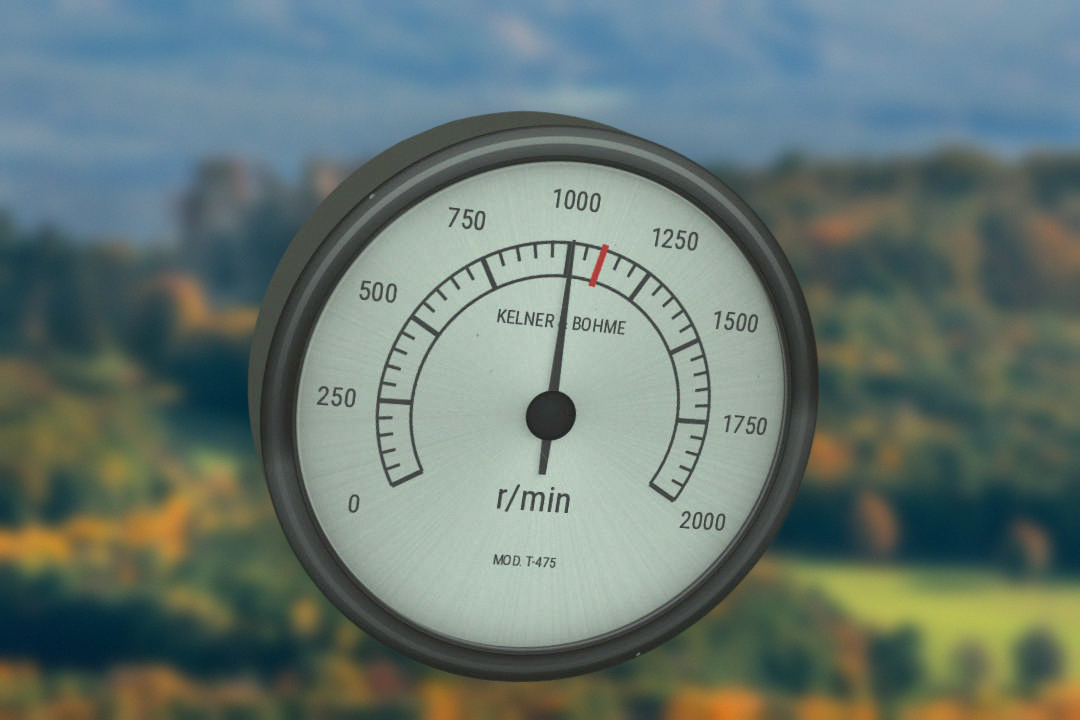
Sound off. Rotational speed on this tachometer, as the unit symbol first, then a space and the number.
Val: rpm 1000
